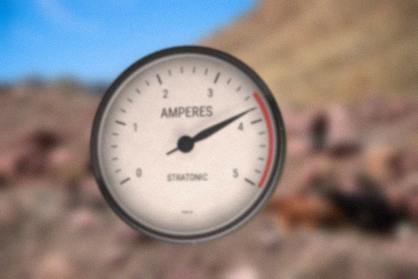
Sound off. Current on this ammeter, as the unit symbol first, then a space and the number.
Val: A 3.8
